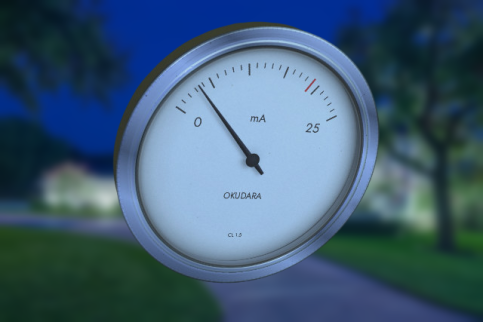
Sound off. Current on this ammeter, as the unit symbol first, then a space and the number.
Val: mA 3.5
